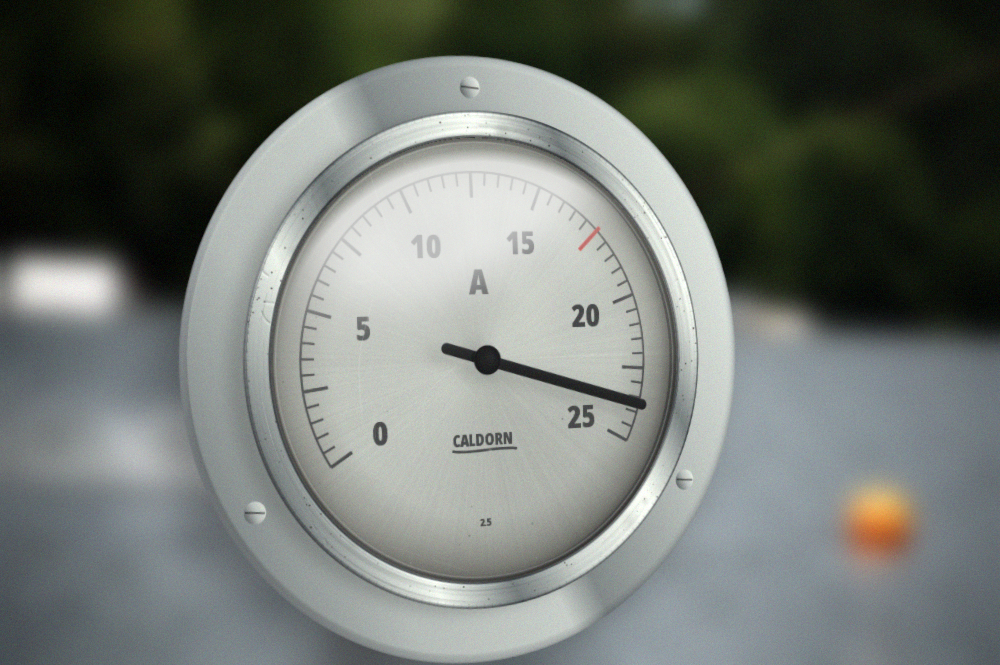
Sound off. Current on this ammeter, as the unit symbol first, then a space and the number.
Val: A 23.75
